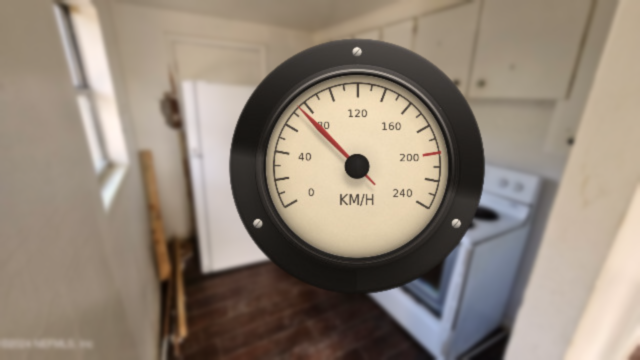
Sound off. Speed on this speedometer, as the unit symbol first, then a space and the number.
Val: km/h 75
